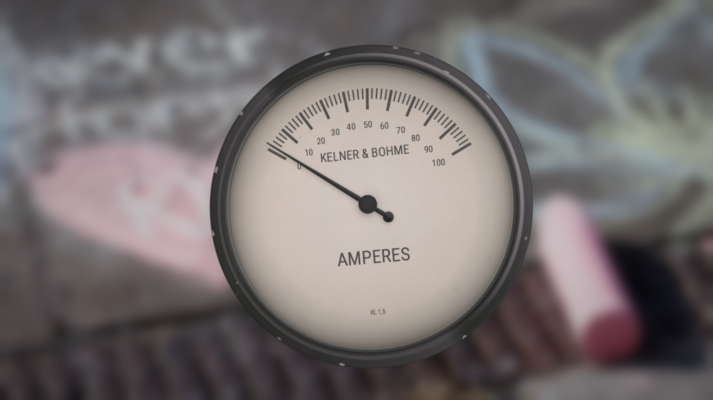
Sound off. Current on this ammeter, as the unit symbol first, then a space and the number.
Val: A 2
